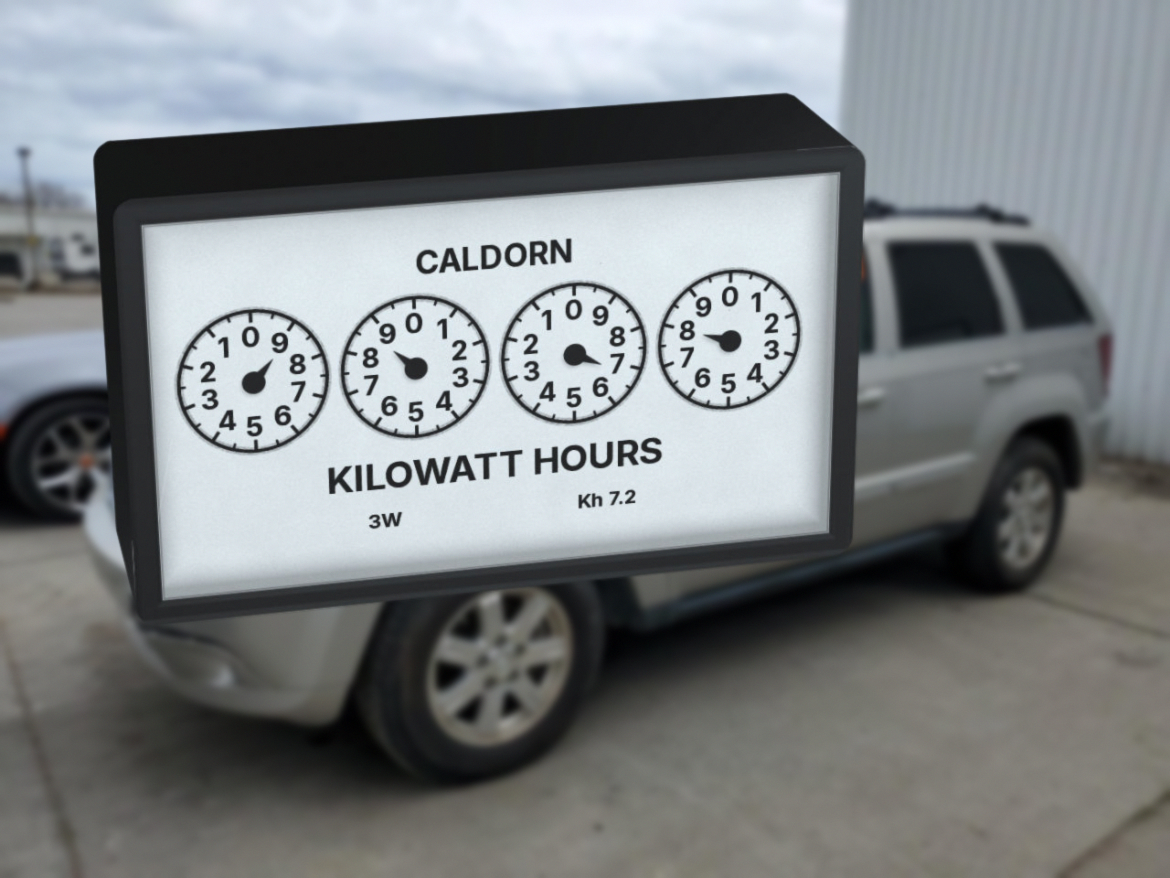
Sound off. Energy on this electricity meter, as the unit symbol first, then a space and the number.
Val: kWh 8868
